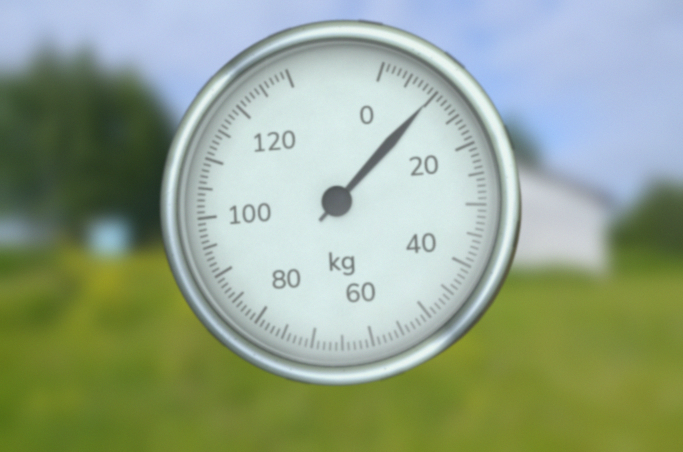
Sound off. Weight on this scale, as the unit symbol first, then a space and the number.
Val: kg 10
